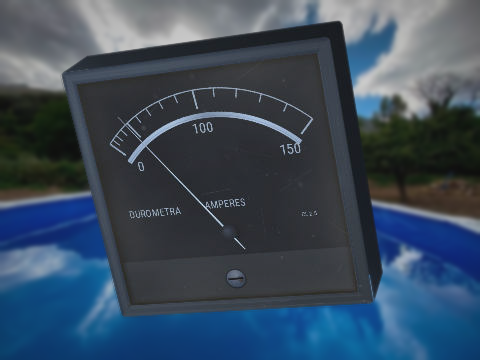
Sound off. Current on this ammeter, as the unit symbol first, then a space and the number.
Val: A 50
